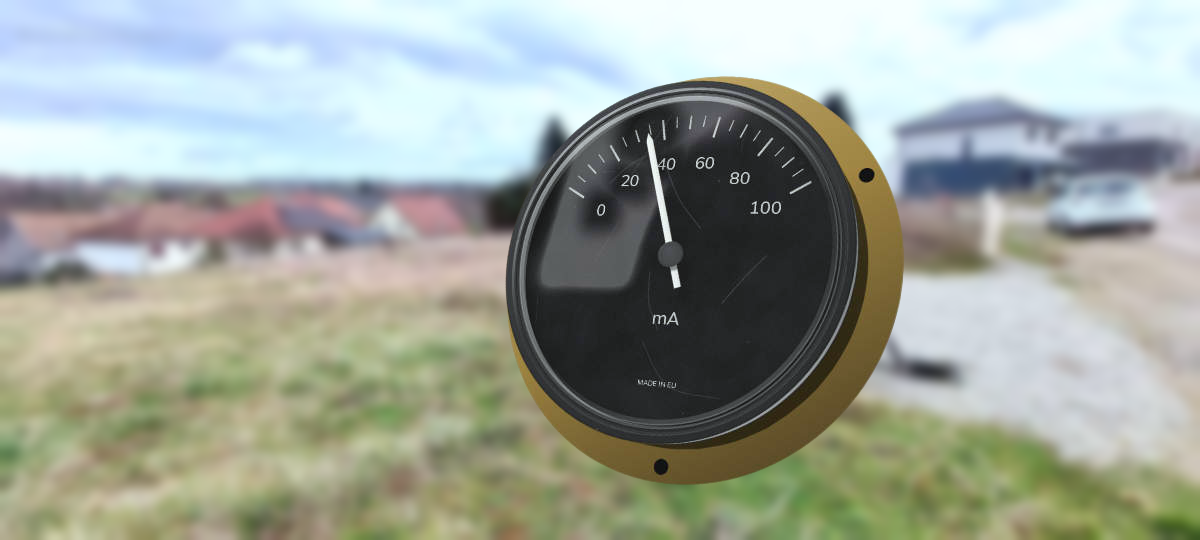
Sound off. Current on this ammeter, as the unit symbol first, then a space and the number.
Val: mA 35
